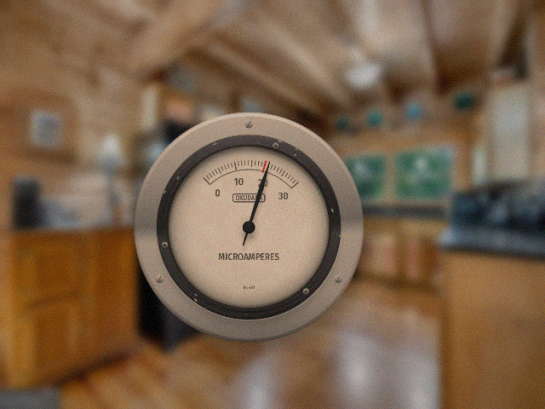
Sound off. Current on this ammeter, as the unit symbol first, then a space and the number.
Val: µA 20
